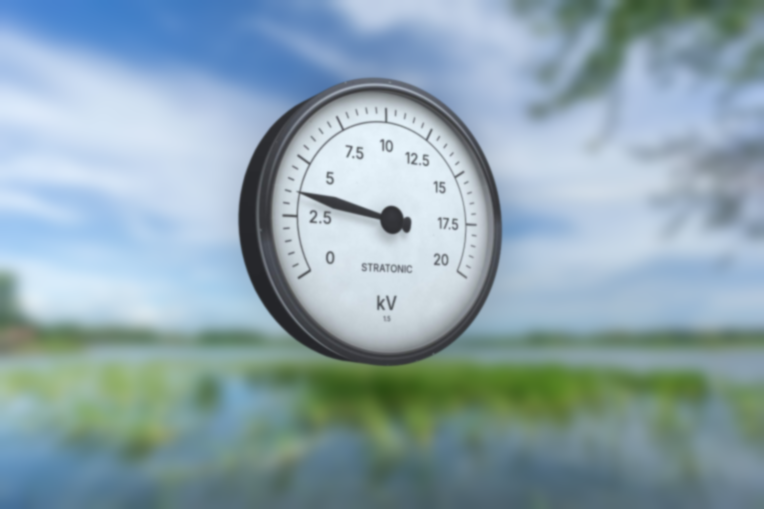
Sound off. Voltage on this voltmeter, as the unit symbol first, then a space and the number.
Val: kV 3.5
